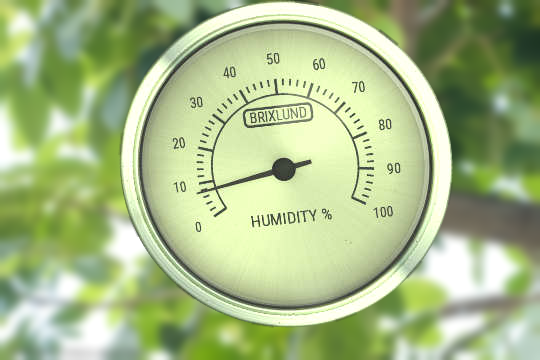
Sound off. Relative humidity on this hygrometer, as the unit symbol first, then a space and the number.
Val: % 8
